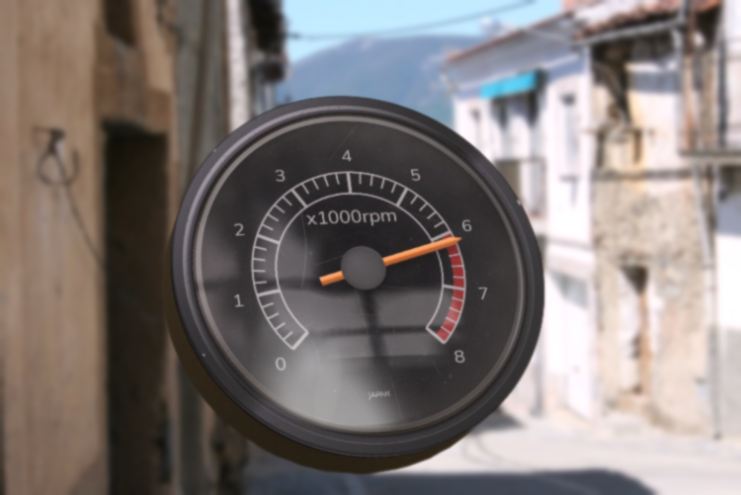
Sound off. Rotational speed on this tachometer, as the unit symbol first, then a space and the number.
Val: rpm 6200
